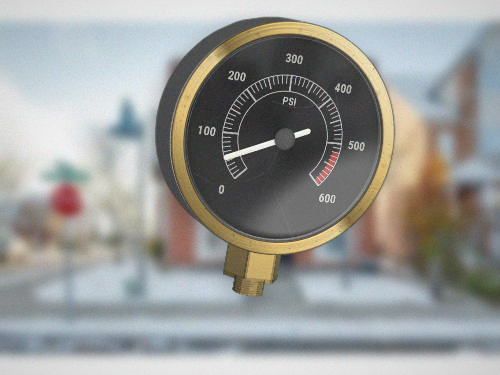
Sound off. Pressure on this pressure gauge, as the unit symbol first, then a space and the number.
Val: psi 50
